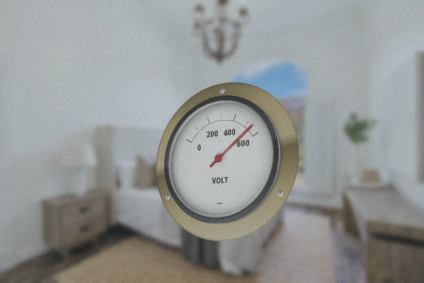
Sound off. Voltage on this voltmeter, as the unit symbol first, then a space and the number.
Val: V 550
